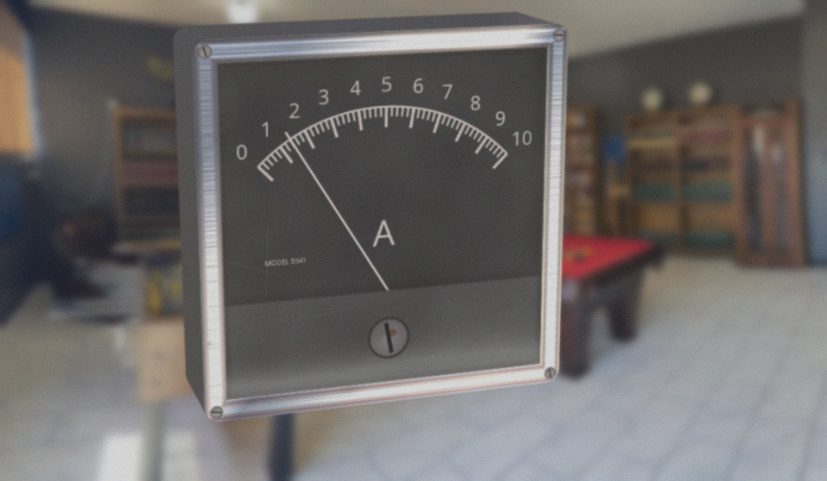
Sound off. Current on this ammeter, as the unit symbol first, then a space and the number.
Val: A 1.4
